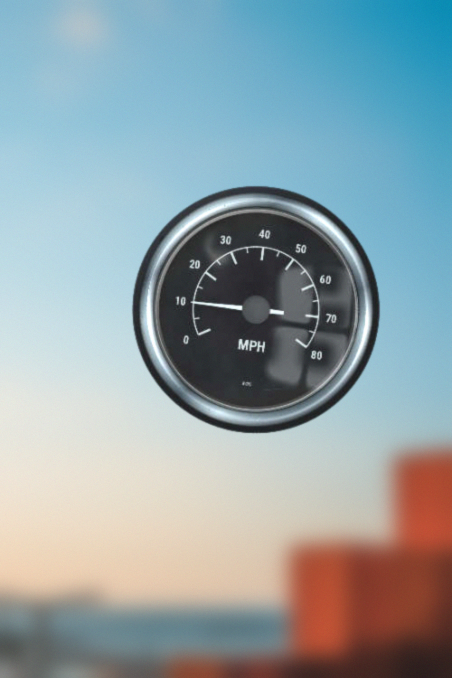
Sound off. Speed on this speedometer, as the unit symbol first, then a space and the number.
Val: mph 10
